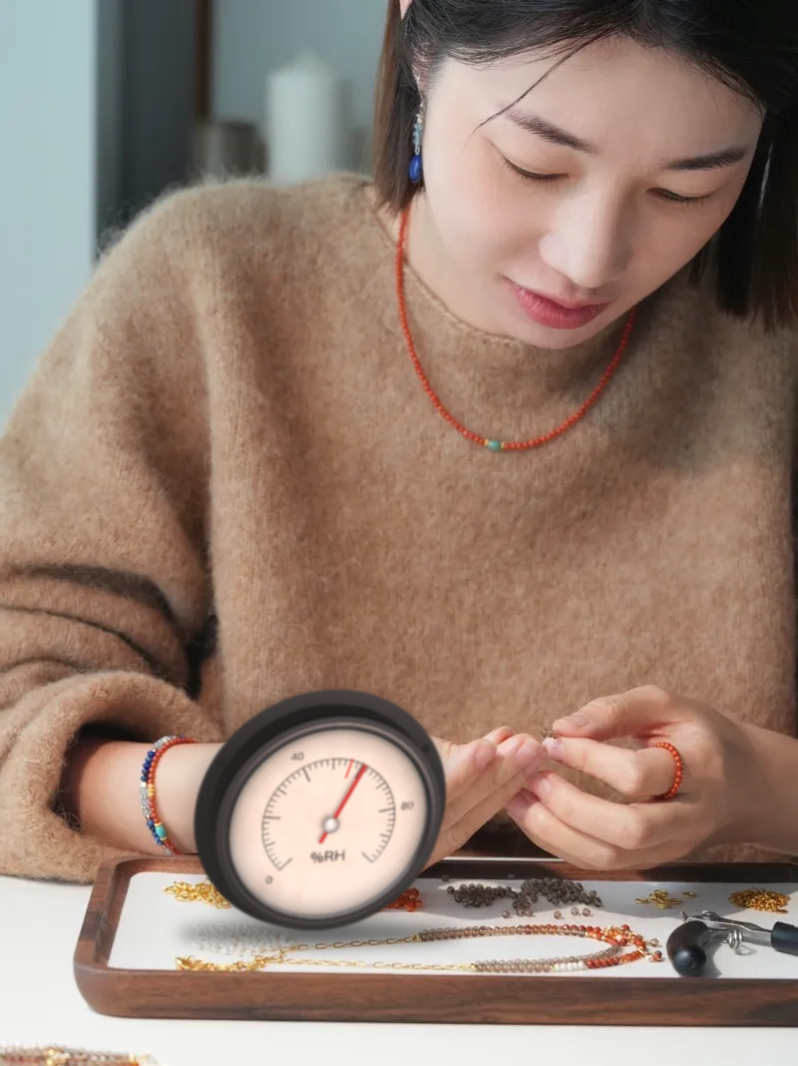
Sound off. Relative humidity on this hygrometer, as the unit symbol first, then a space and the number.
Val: % 60
